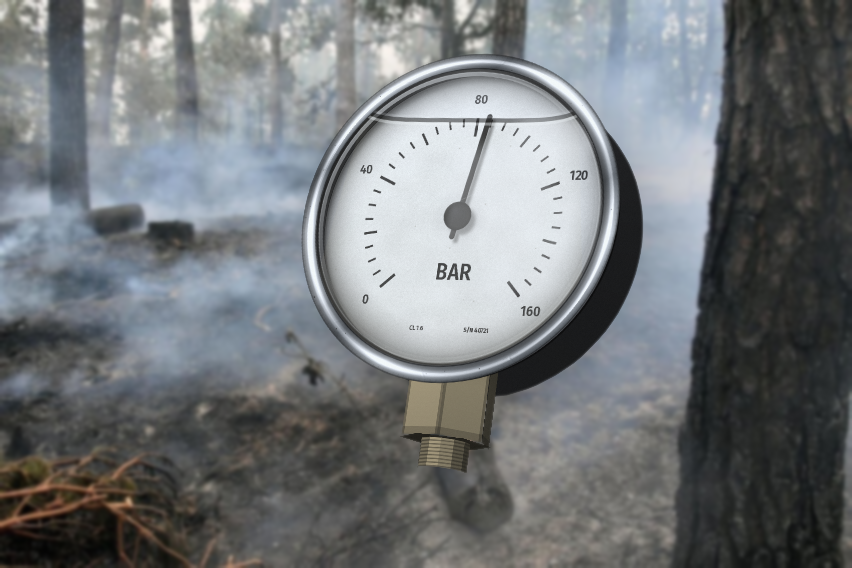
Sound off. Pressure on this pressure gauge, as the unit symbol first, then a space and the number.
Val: bar 85
